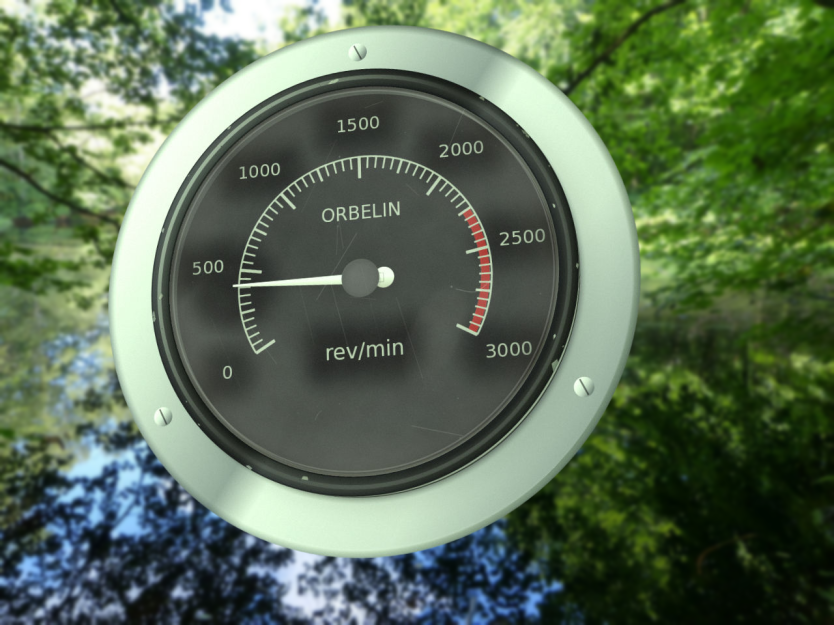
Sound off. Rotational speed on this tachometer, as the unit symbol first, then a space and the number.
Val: rpm 400
